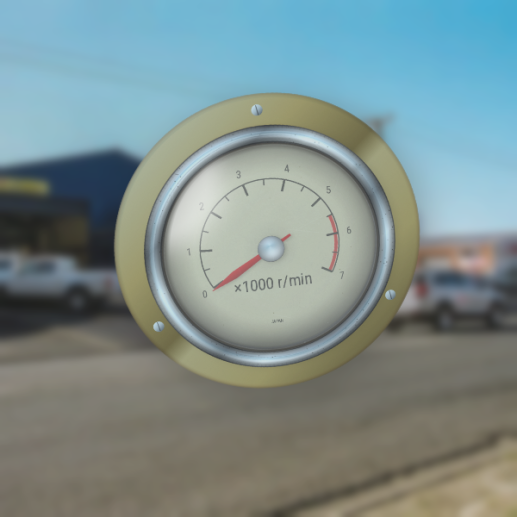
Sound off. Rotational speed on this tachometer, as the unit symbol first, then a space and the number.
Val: rpm 0
